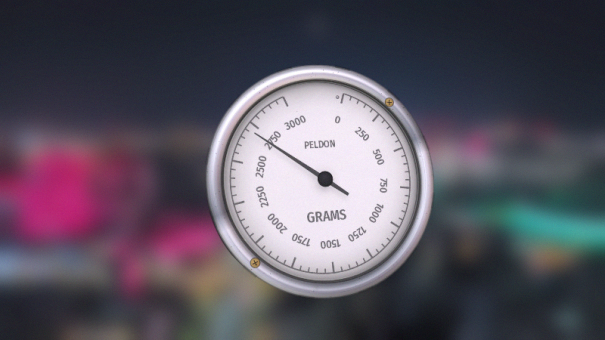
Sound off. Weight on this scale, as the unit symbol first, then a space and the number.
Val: g 2700
